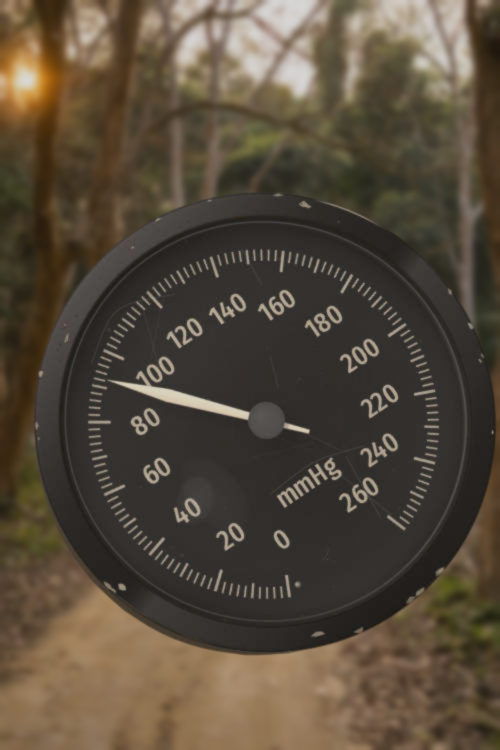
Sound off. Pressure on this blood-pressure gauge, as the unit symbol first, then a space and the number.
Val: mmHg 92
